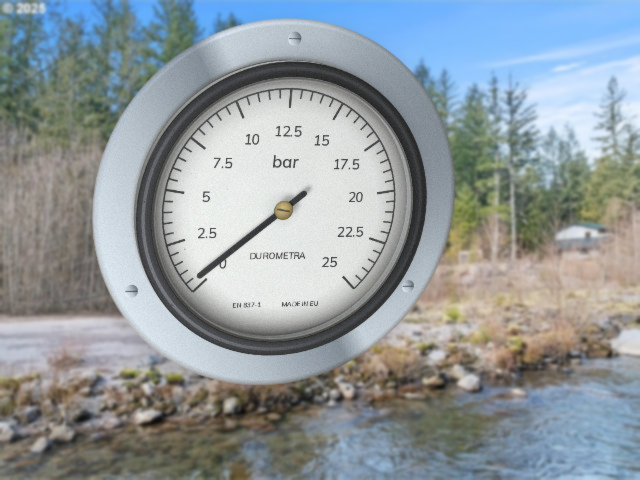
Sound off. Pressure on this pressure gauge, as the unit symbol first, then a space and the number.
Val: bar 0.5
